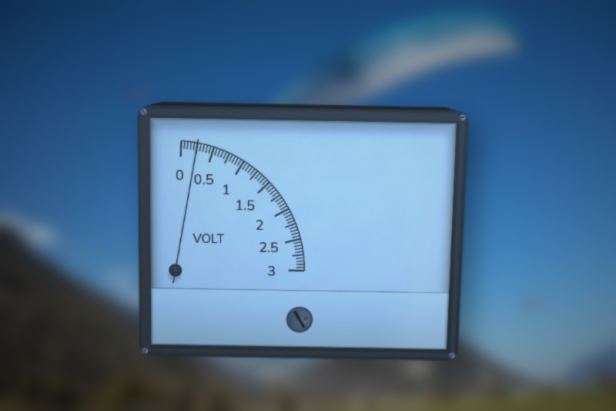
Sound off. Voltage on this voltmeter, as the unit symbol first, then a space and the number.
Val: V 0.25
